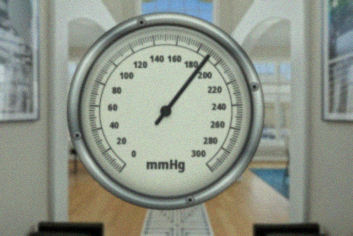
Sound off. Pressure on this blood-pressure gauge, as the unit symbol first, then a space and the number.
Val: mmHg 190
